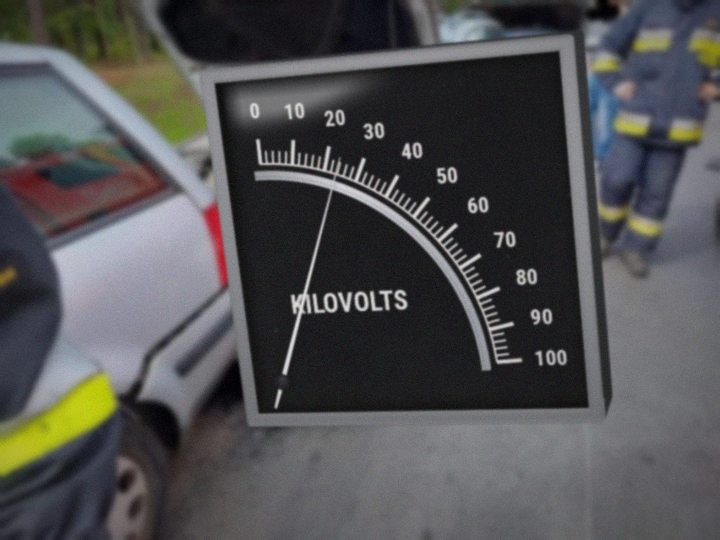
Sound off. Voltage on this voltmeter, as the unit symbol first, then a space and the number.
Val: kV 24
